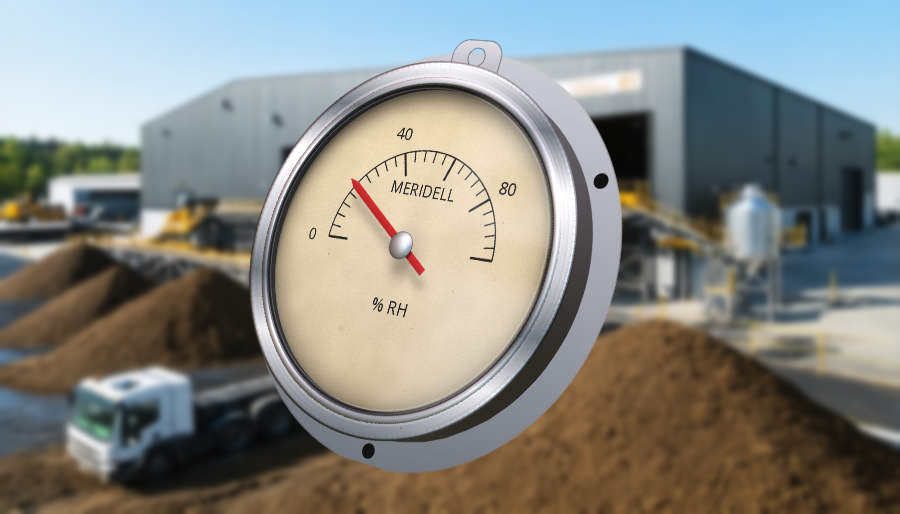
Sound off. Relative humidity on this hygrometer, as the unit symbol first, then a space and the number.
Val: % 20
